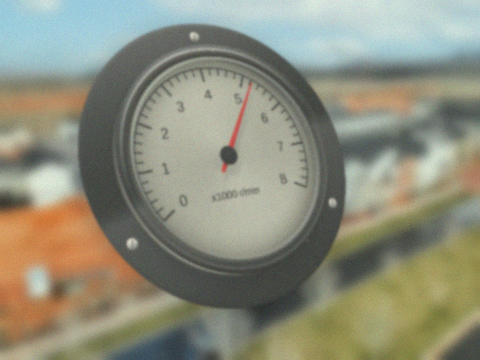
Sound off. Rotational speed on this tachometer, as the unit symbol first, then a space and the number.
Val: rpm 5200
